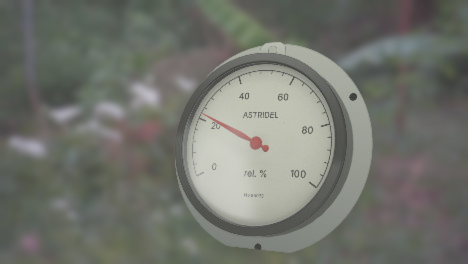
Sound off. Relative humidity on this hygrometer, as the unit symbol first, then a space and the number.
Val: % 22
